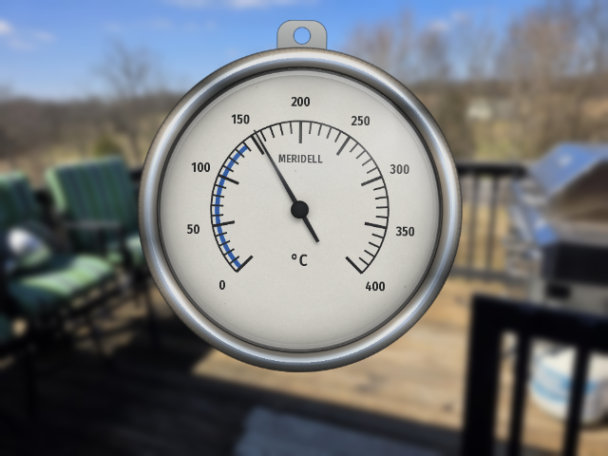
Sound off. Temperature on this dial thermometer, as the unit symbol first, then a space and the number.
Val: °C 155
